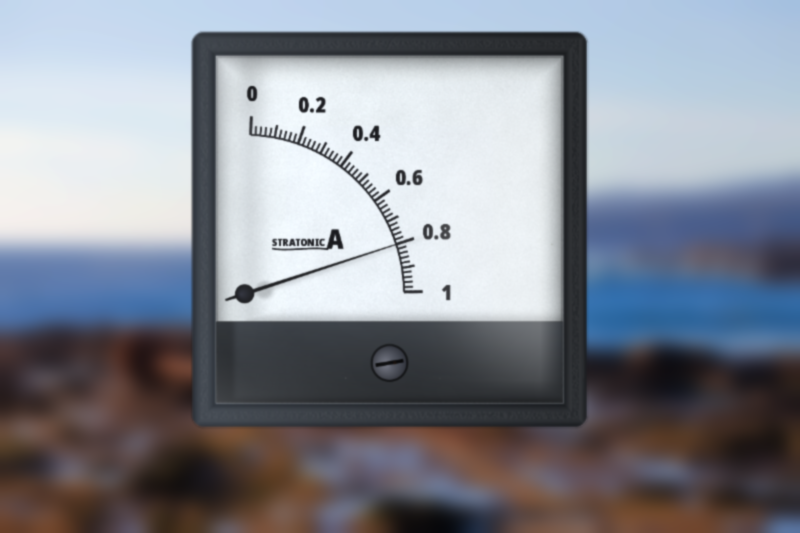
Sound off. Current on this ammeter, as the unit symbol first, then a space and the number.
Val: A 0.8
